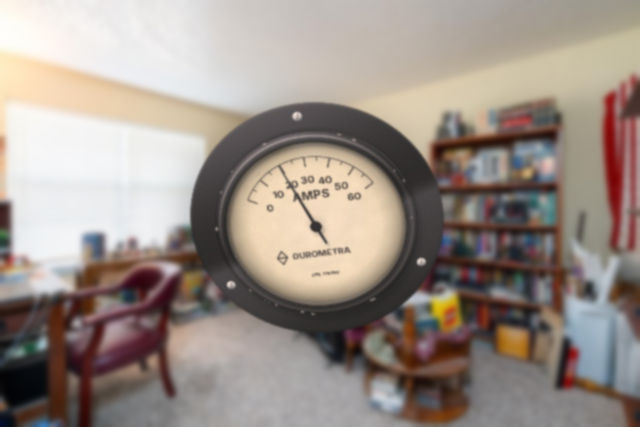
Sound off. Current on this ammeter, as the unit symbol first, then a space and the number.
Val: A 20
